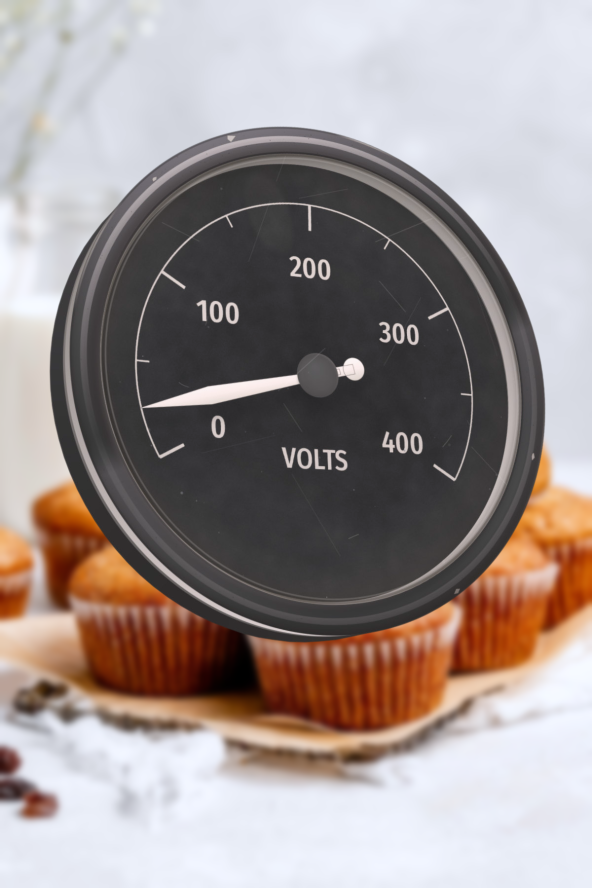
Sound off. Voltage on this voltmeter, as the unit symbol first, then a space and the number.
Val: V 25
